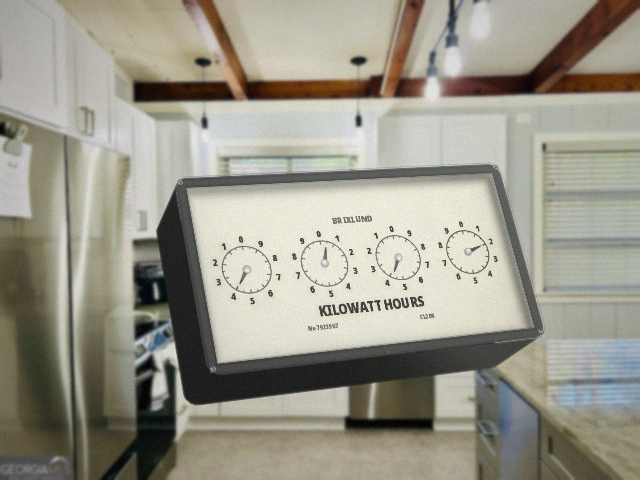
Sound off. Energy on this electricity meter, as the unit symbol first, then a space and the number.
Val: kWh 4042
